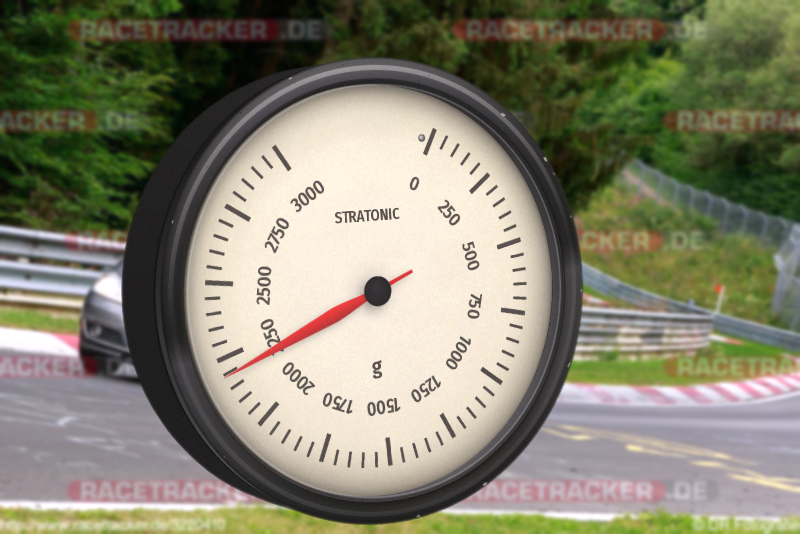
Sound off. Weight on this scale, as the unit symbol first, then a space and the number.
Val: g 2200
